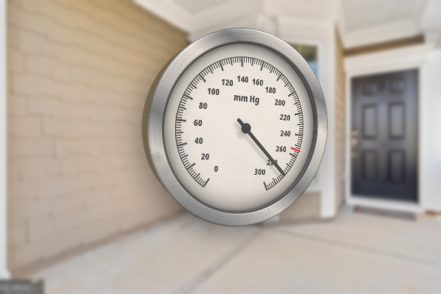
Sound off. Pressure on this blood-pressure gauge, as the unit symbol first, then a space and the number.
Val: mmHg 280
